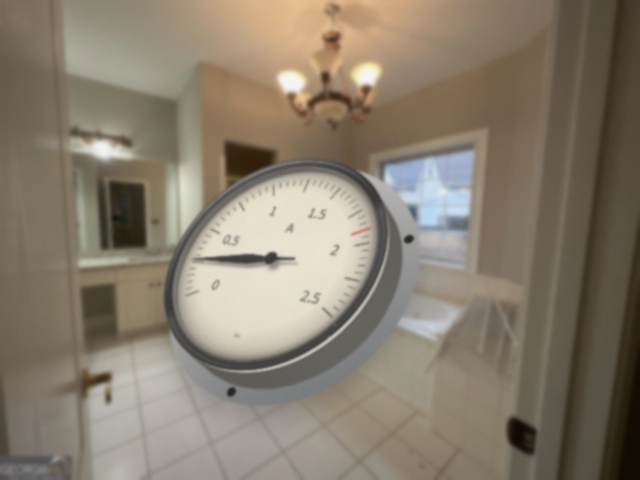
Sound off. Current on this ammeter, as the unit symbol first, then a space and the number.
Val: A 0.25
